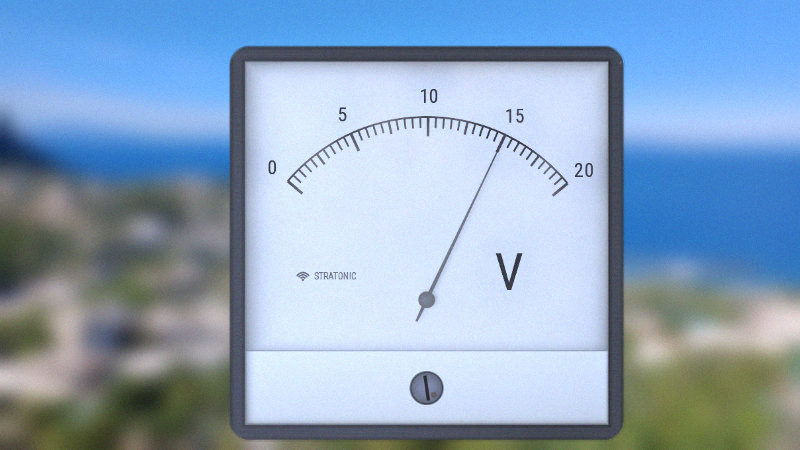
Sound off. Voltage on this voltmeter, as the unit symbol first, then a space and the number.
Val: V 15
